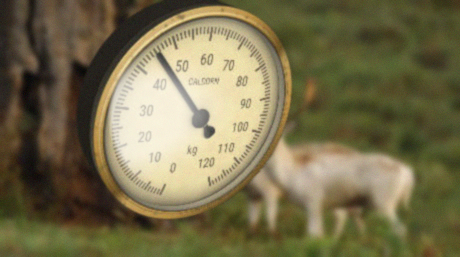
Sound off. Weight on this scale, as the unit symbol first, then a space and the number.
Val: kg 45
